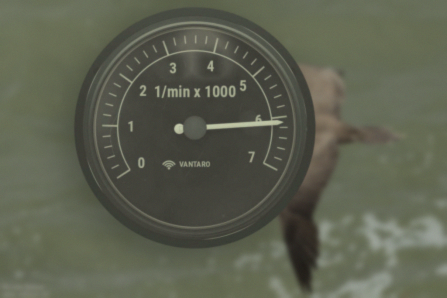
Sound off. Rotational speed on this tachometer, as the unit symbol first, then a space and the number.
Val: rpm 6100
